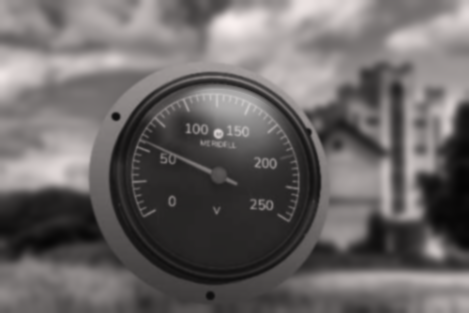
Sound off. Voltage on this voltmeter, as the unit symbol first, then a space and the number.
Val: V 55
